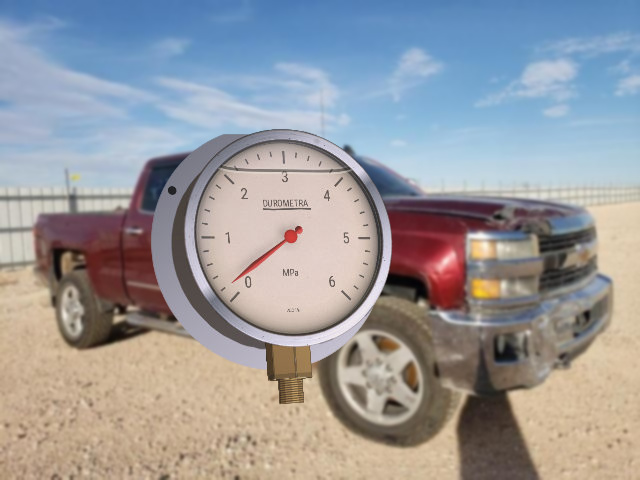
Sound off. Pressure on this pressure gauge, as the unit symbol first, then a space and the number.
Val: MPa 0.2
